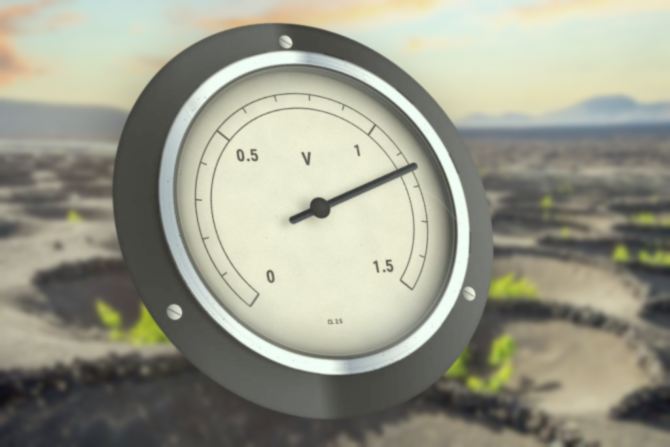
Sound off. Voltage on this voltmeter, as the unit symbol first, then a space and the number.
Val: V 1.15
